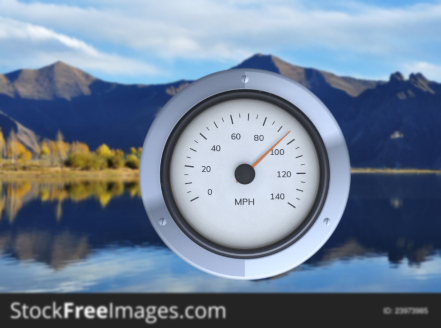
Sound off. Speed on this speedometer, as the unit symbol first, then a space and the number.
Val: mph 95
